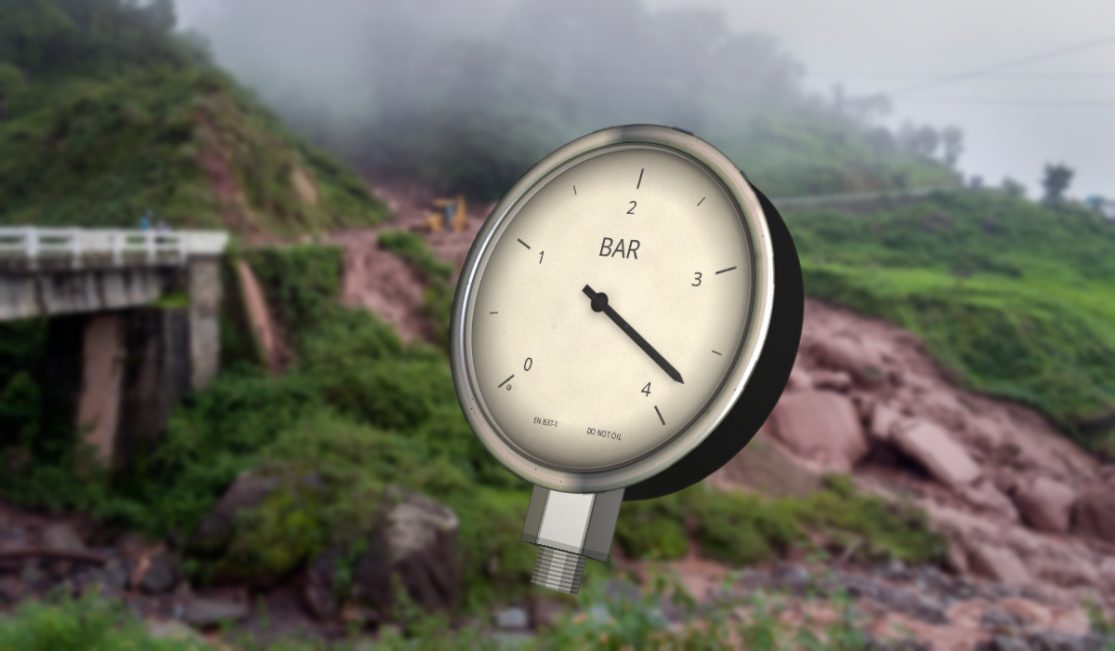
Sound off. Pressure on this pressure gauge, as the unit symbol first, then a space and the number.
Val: bar 3.75
